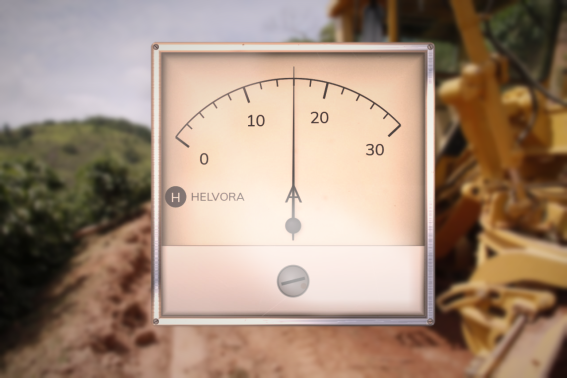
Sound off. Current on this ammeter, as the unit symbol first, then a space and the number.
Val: A 16
